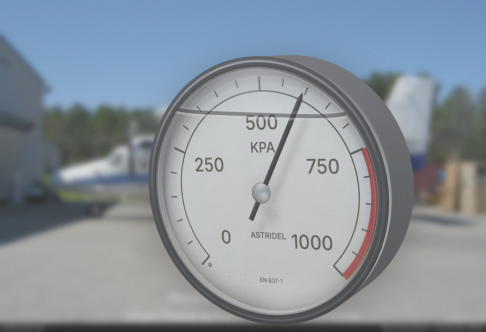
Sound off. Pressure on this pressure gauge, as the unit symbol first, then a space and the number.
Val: kPa 600
